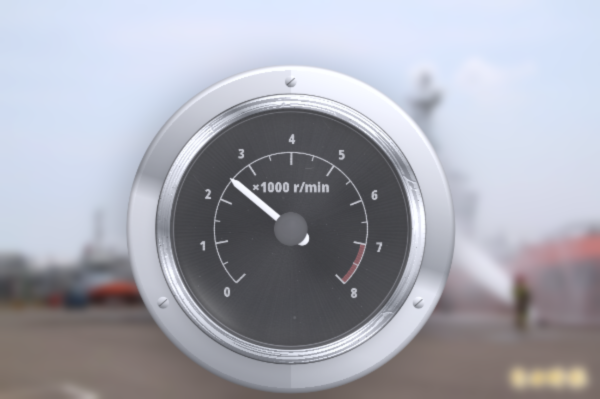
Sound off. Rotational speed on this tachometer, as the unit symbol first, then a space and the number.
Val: rpm 2500
